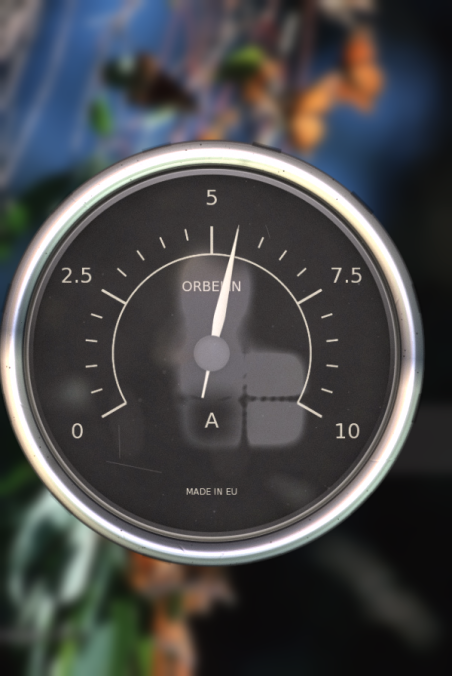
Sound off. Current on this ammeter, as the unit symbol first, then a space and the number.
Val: A 5.5
